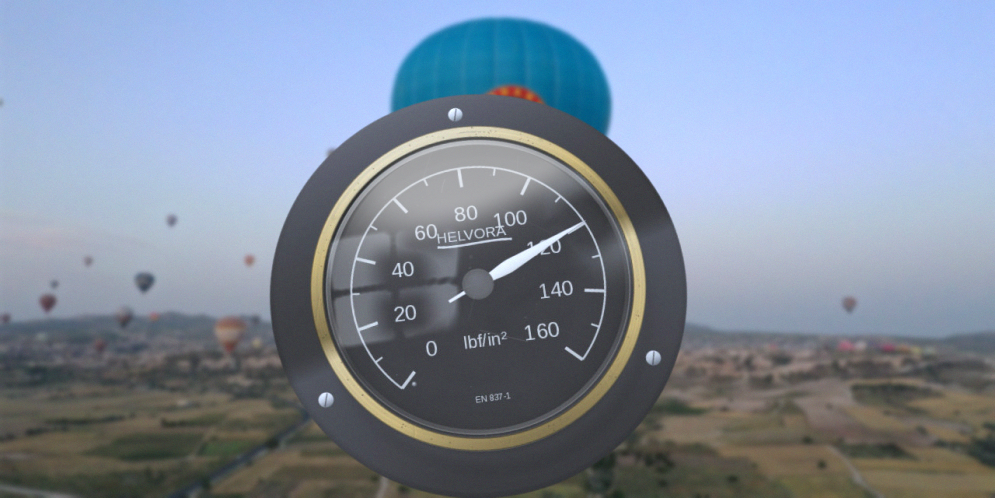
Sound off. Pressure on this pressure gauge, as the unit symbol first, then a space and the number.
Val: psi 120
